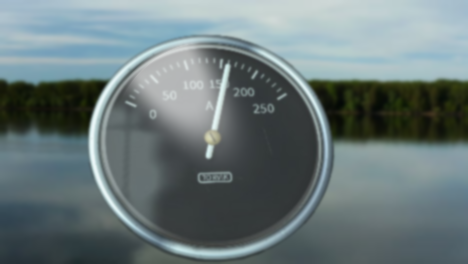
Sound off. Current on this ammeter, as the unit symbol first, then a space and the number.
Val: A 160
